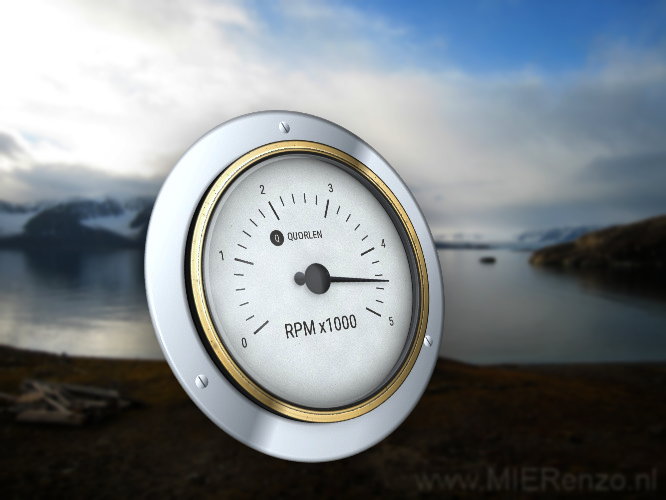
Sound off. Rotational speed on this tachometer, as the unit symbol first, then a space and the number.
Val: rpm 4500
